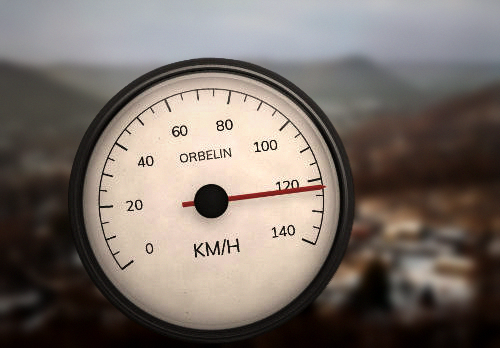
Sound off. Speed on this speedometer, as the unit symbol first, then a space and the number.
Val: km/h 122.5
